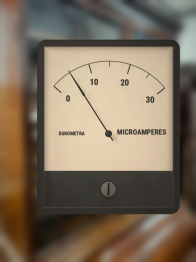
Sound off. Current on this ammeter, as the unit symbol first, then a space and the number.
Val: µA 5
